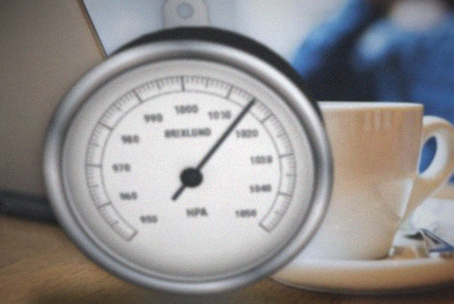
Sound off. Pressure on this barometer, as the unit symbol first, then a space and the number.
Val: hPa 1015
